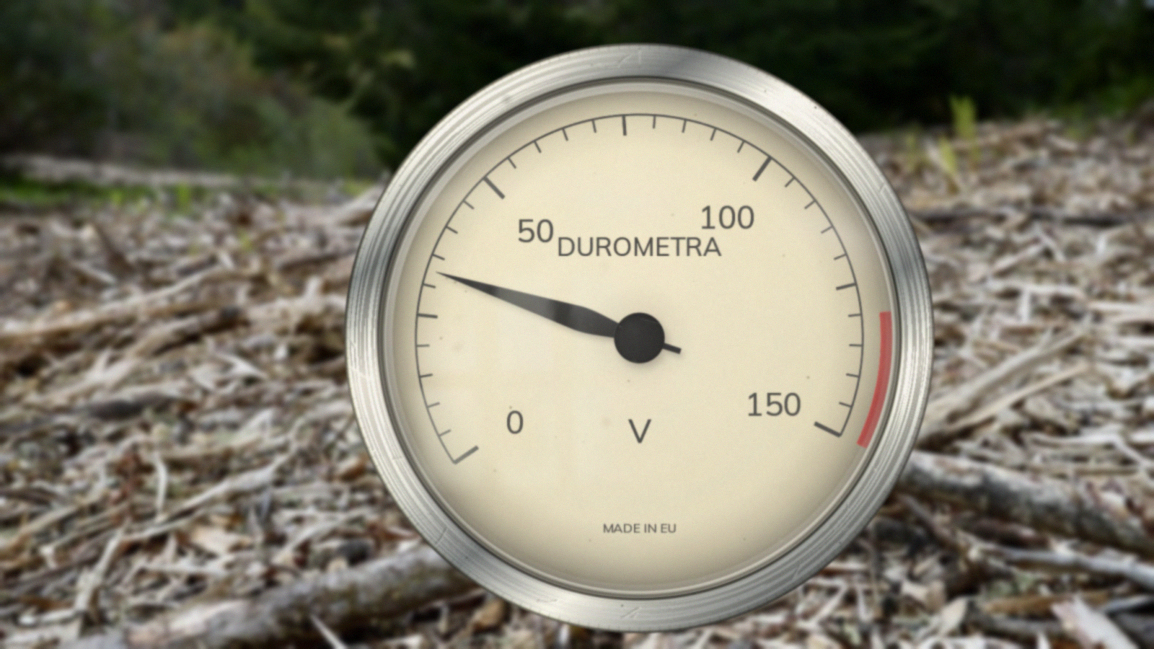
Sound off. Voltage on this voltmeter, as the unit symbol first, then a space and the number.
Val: V 32.5
